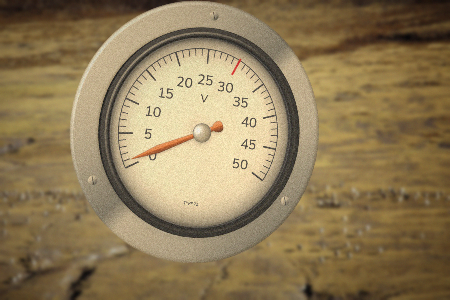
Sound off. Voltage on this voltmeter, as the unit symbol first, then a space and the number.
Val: V 1
